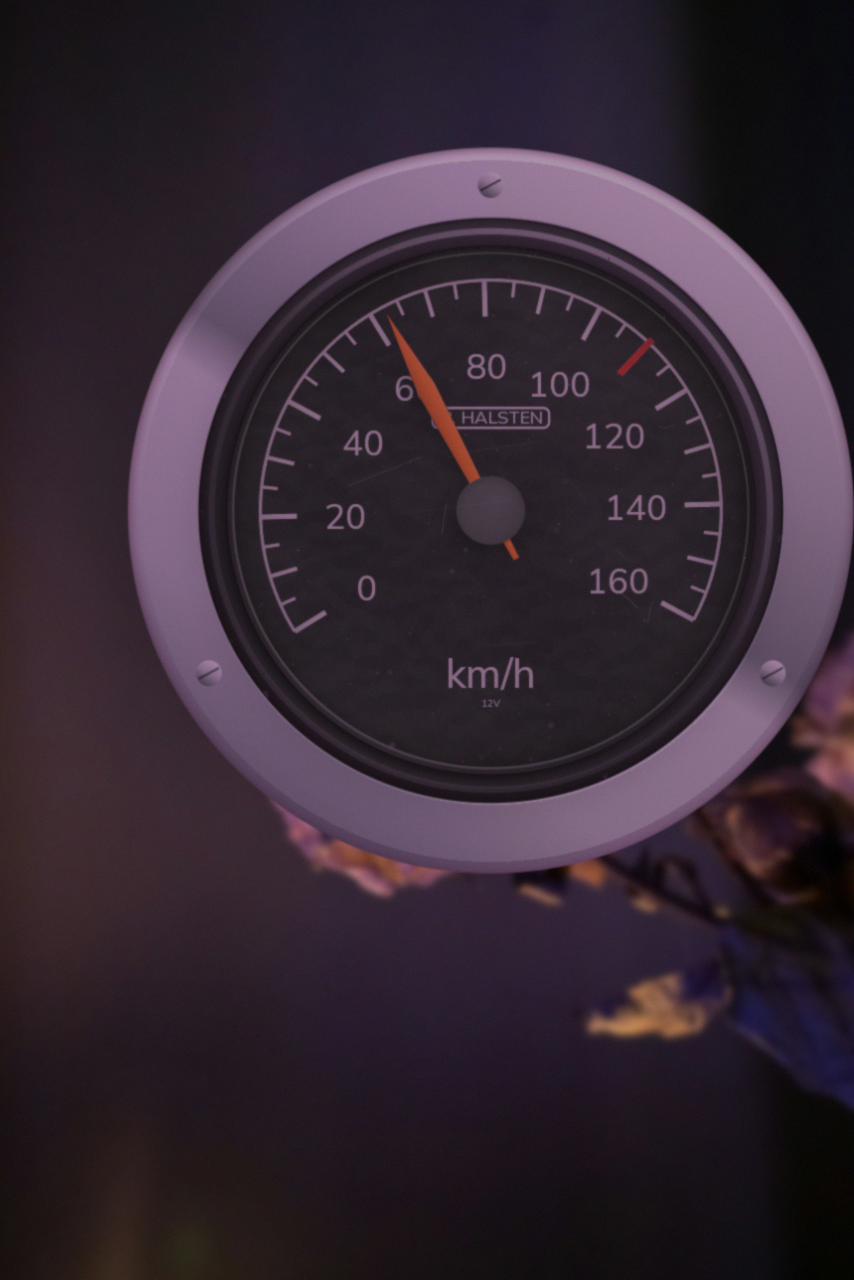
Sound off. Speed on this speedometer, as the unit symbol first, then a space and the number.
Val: km/h 62.5
